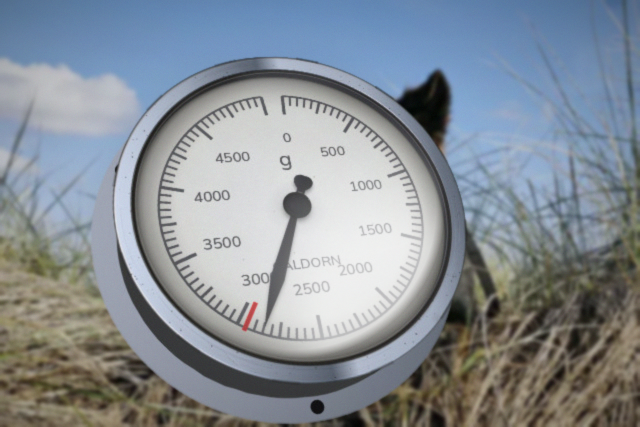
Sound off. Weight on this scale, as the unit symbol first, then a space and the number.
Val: g 2850
